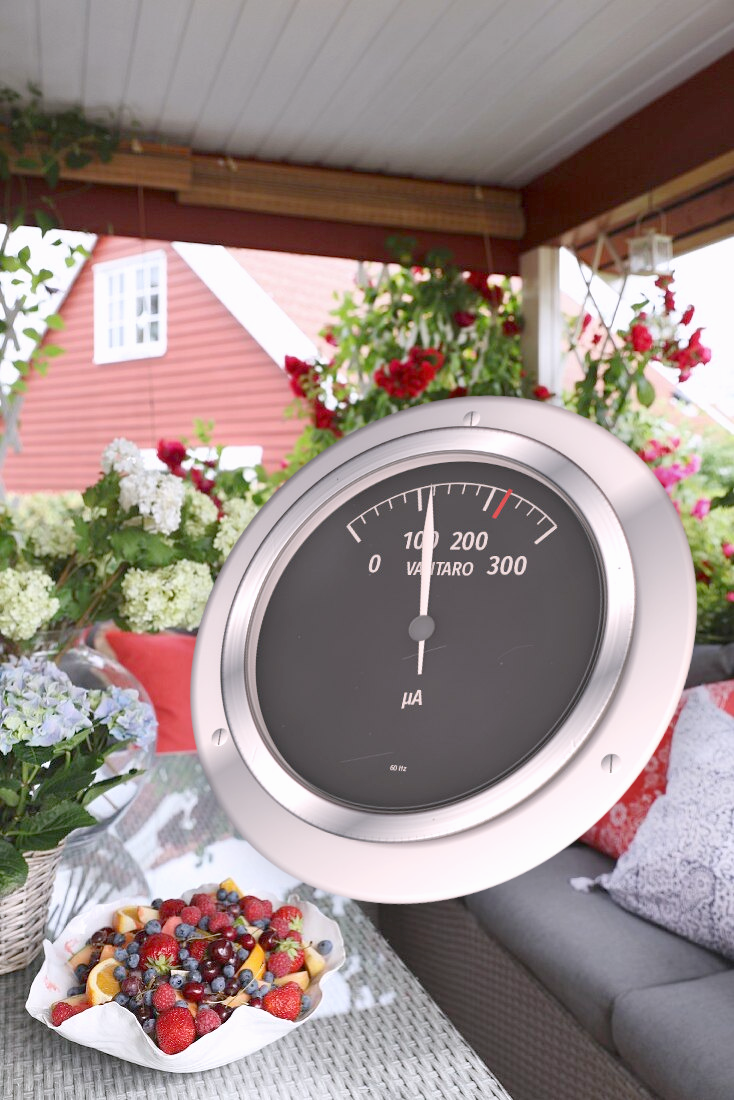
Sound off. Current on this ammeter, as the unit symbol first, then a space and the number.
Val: µA 120
